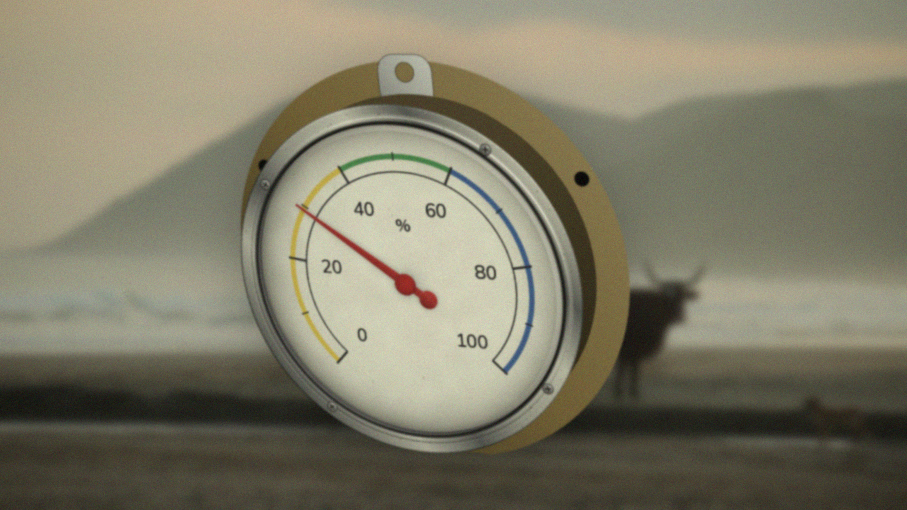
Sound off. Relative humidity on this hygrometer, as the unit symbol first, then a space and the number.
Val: % 30
